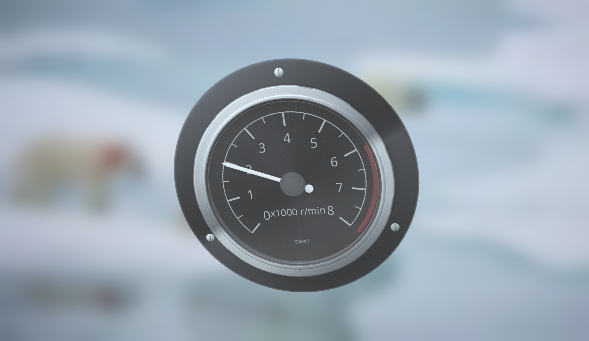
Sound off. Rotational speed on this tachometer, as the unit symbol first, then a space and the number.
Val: rpm 2000
